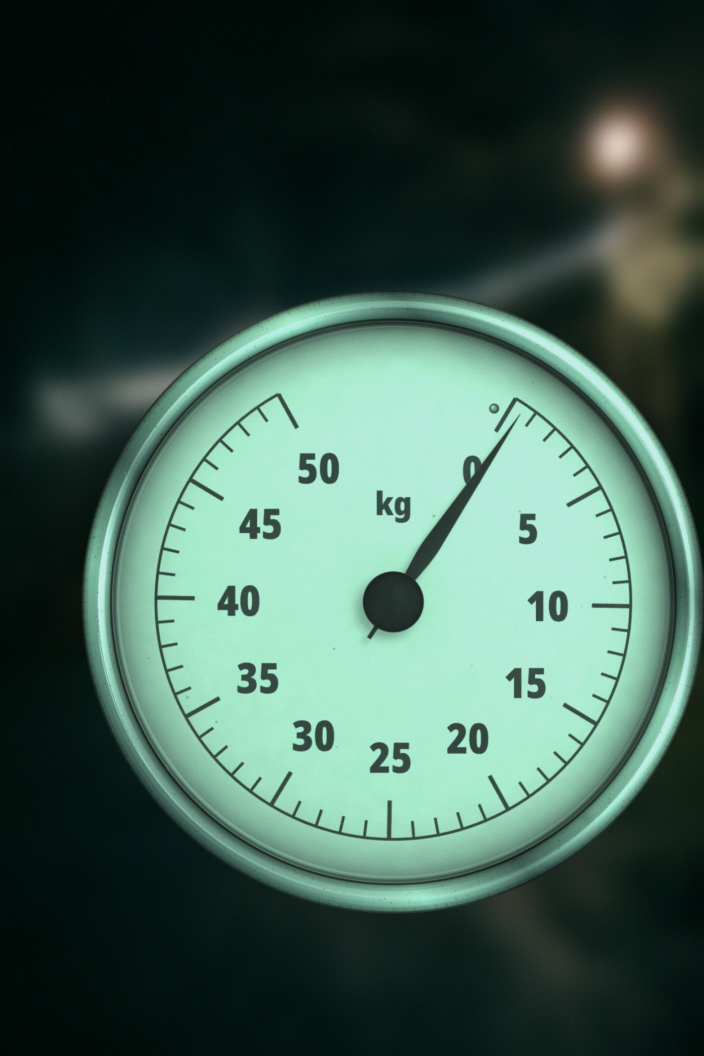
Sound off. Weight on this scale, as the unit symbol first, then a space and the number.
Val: kg 0.5
